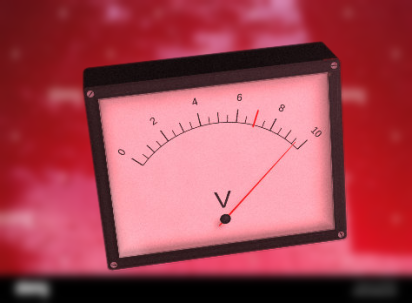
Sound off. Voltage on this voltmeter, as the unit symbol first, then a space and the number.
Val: V 9.5
